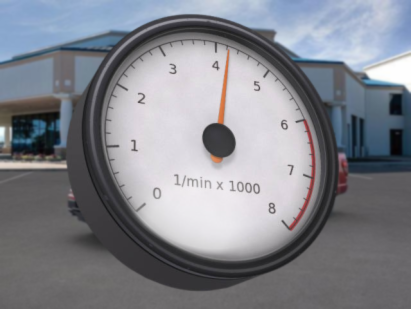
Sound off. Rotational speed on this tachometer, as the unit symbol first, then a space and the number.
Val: rpm 4200
